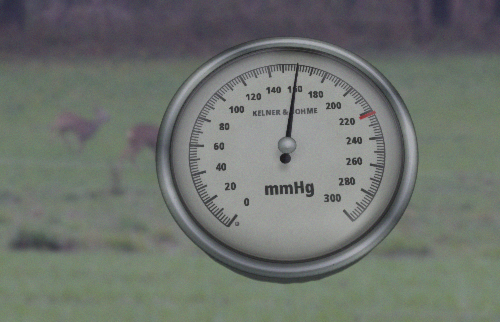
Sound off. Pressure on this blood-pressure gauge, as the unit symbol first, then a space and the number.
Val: mmHg 160
